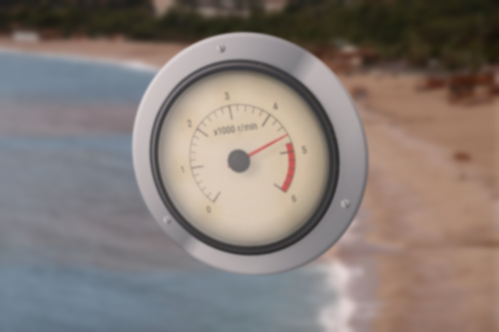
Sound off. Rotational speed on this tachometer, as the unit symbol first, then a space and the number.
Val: rpm 4600
